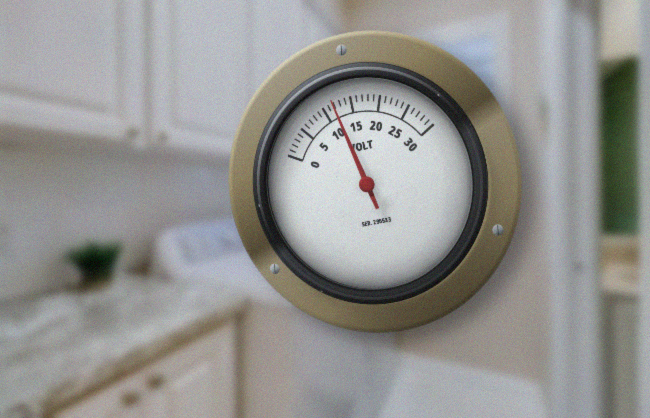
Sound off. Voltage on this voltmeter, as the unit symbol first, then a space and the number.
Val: V 12
